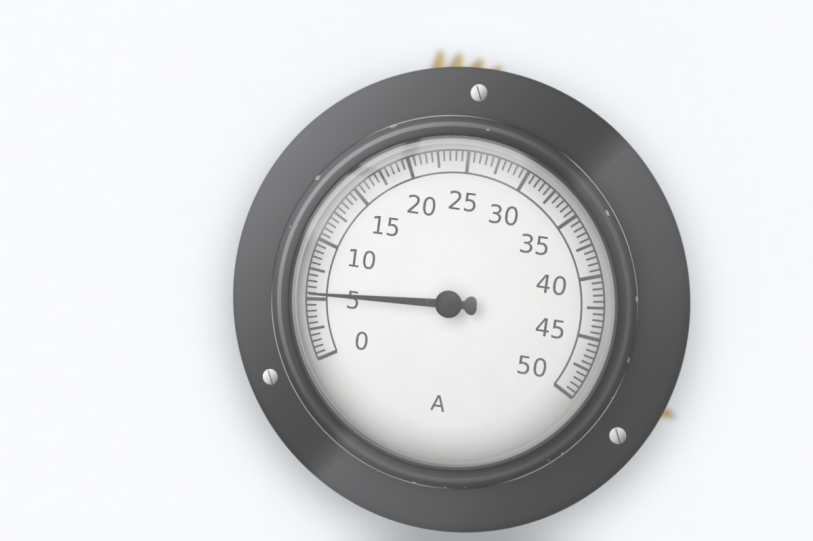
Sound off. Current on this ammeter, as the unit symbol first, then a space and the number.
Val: A 5.5
